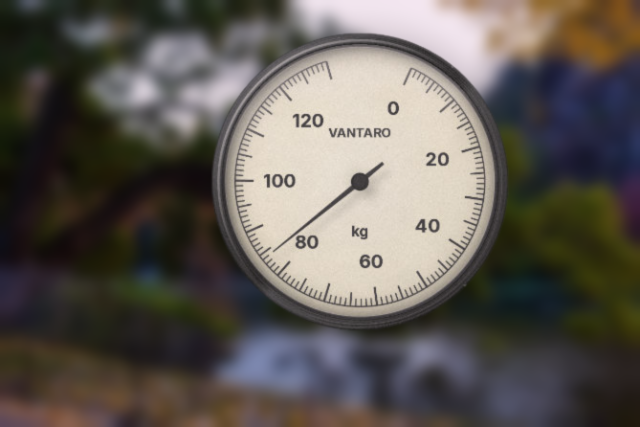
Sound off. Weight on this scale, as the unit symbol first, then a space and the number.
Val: kg 84
